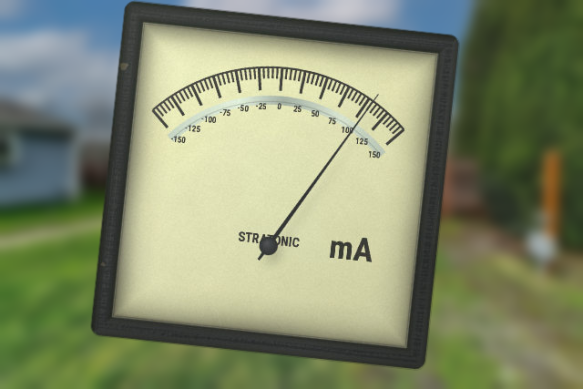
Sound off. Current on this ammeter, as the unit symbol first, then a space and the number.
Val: mA 105
